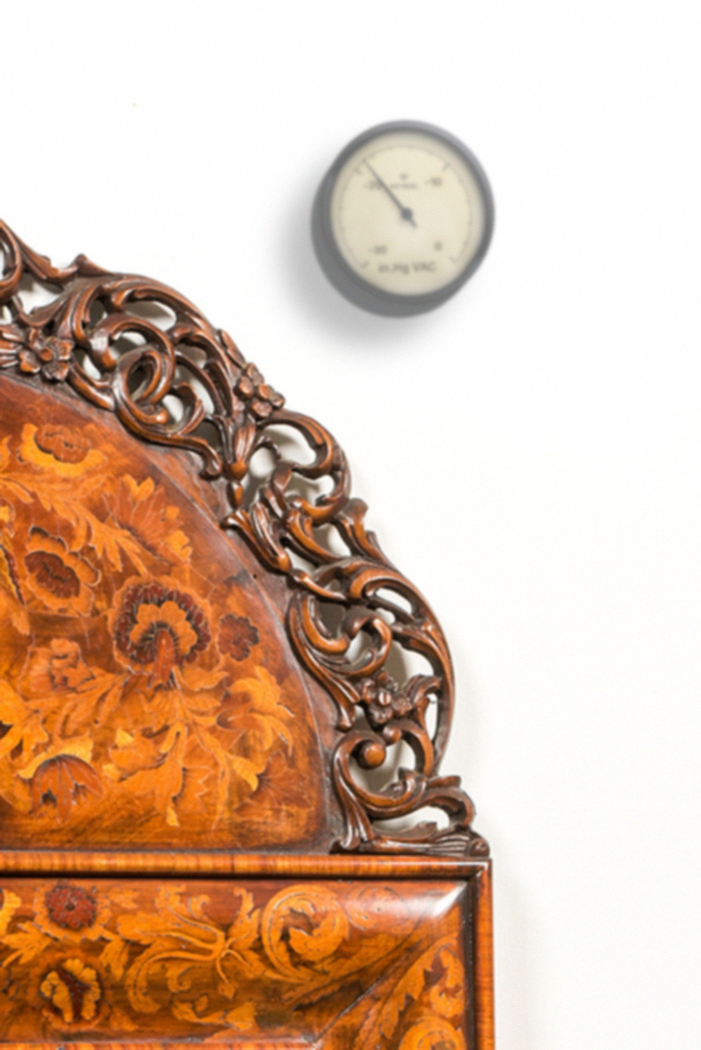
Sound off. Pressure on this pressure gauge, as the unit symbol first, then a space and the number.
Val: inHg -19
